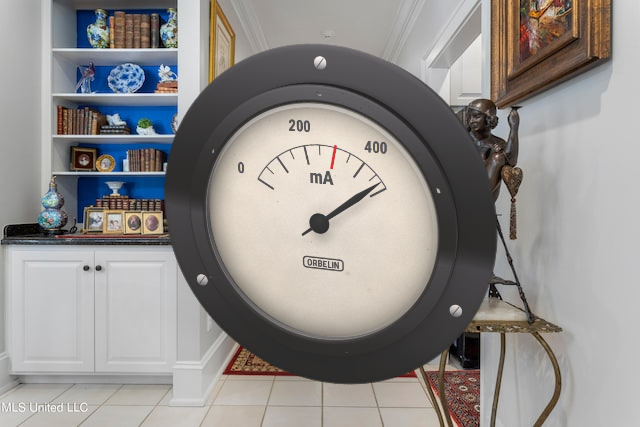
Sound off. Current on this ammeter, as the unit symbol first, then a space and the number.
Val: mA 475
